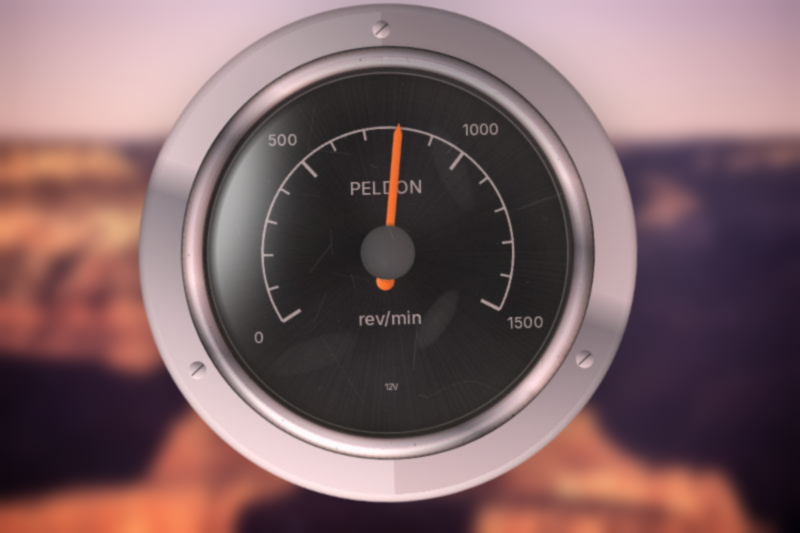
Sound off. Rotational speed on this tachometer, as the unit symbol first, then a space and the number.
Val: rpm 800
